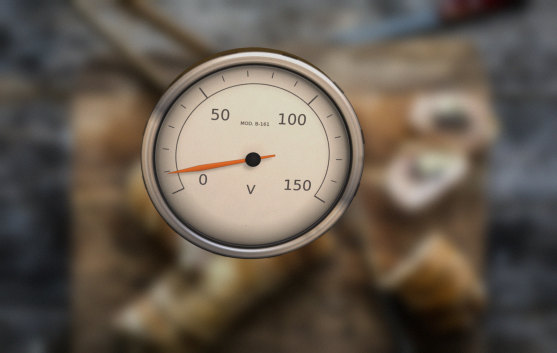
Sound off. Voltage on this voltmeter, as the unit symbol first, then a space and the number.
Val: V 10
